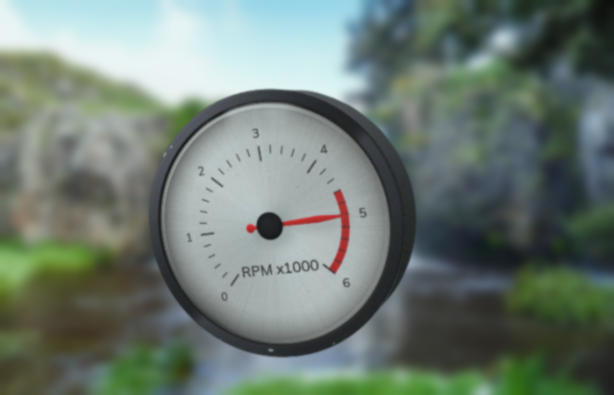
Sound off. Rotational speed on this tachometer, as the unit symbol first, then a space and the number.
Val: rpm 5000
